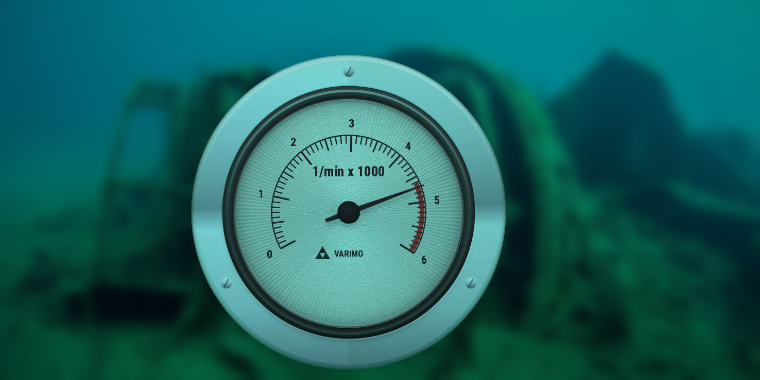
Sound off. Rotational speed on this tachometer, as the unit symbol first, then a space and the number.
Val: rpm 4700
